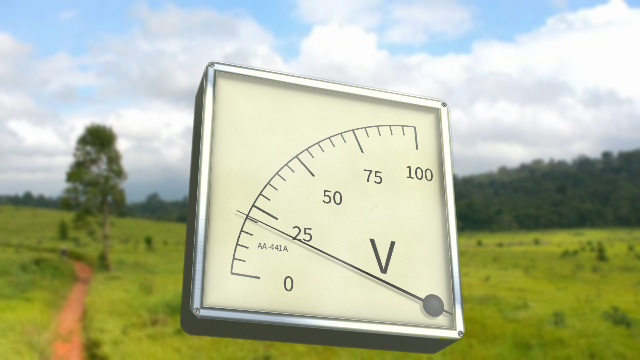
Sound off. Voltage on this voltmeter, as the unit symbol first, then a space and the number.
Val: V 20
